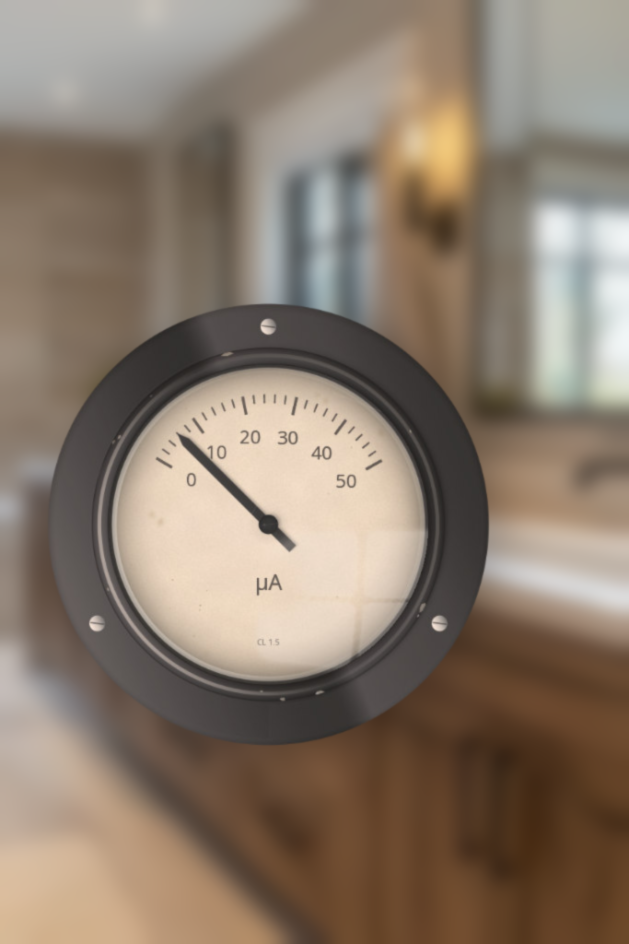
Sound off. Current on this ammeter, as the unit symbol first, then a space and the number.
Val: µA 6
